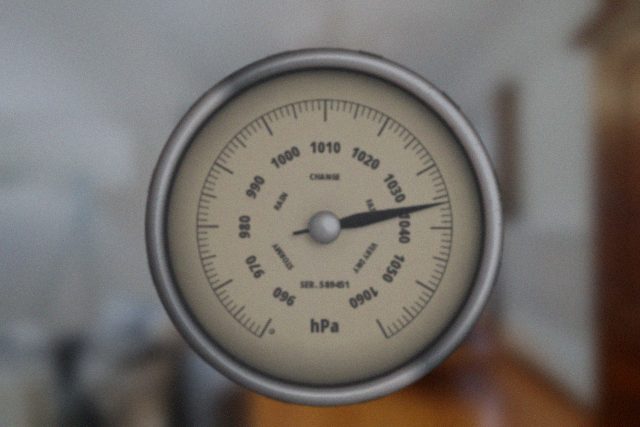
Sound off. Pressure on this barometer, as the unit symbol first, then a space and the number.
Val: hPa 1036
